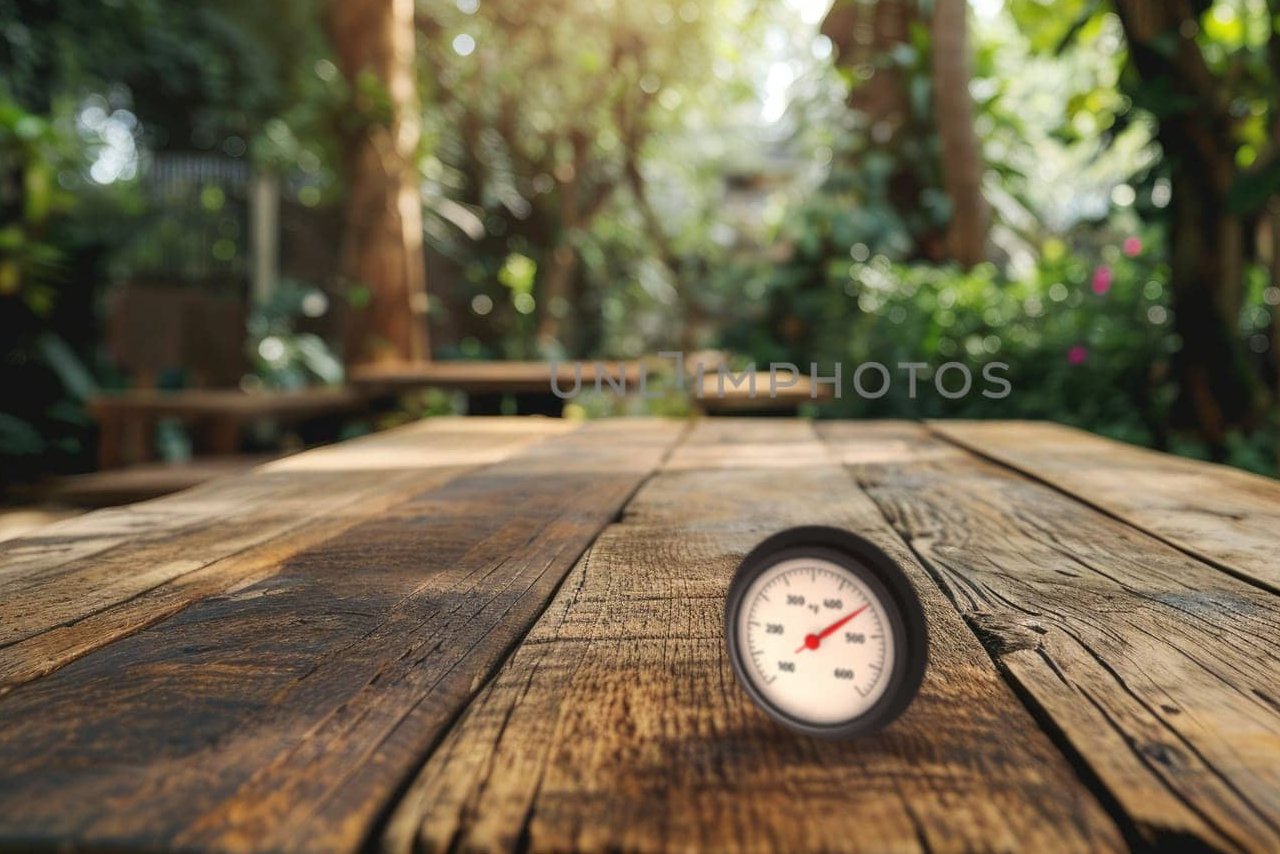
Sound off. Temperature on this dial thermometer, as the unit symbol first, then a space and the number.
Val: °F 450
